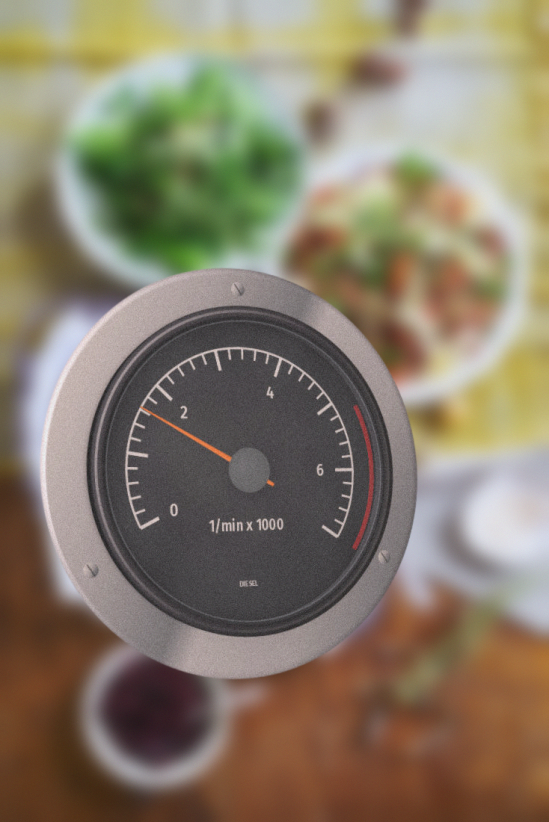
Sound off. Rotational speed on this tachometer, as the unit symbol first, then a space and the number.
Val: rpm 1600
